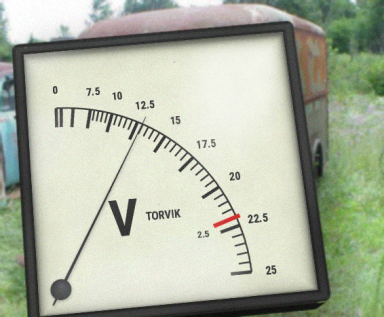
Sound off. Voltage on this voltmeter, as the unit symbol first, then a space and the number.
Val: V 13
